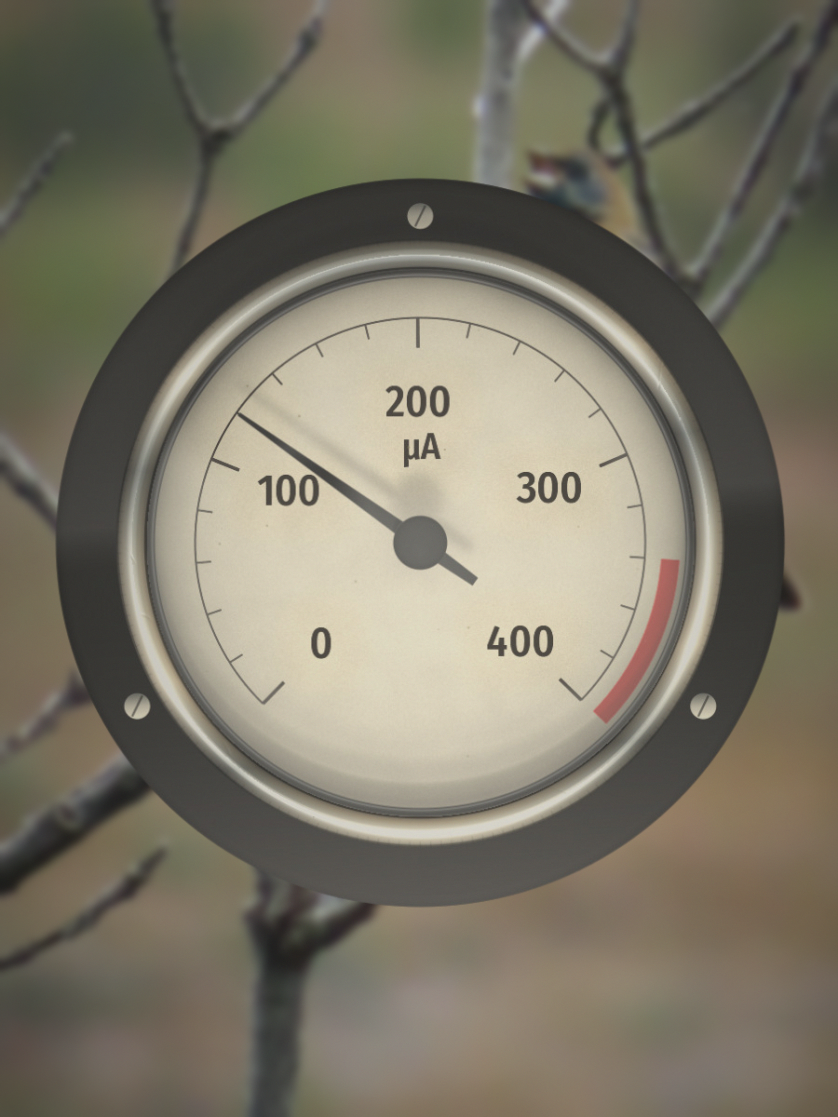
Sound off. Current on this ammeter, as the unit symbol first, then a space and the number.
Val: µA 120
